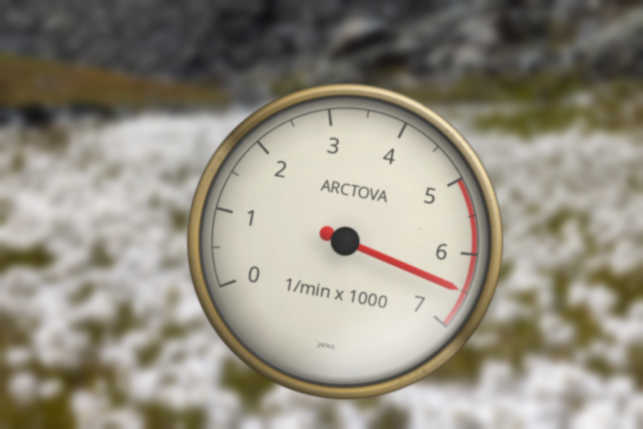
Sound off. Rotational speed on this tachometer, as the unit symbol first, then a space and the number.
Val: rpm 6500
